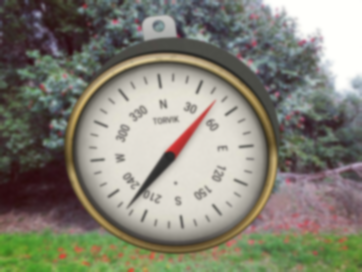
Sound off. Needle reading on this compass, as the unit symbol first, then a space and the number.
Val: ° 45
